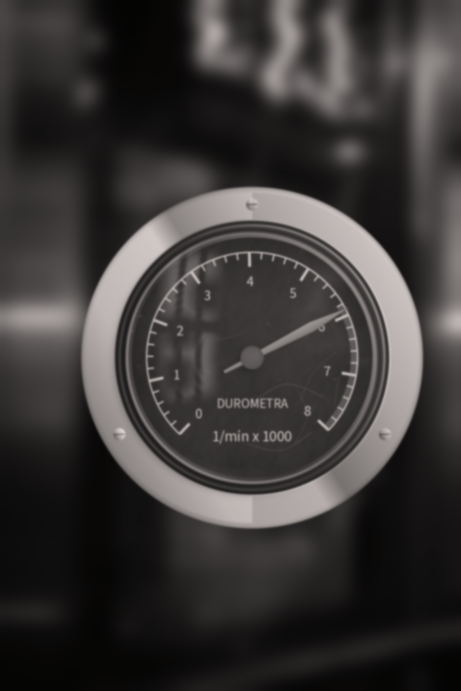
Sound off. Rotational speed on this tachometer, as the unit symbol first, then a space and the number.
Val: rpm 5900
